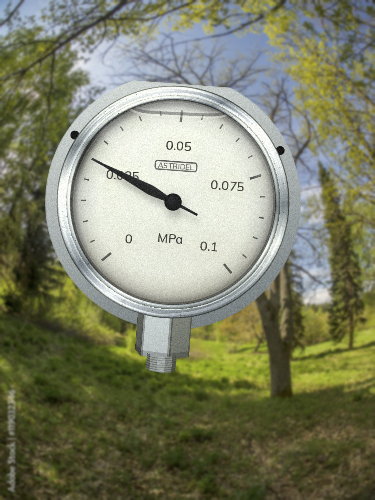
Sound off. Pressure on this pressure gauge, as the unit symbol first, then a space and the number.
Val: MPa 0.025
